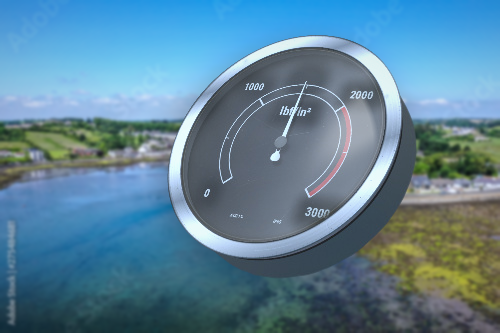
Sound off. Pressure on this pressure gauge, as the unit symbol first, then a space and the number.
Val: psi 1500
